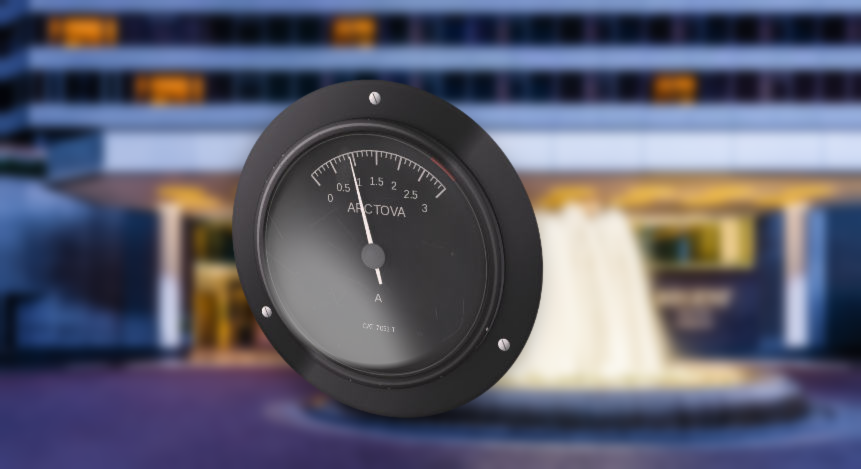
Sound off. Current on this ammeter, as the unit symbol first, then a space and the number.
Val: A 1
